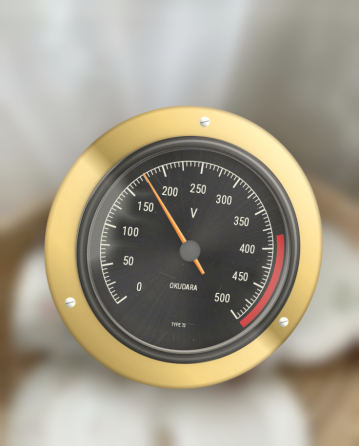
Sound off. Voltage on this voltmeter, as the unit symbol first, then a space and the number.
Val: V 175
